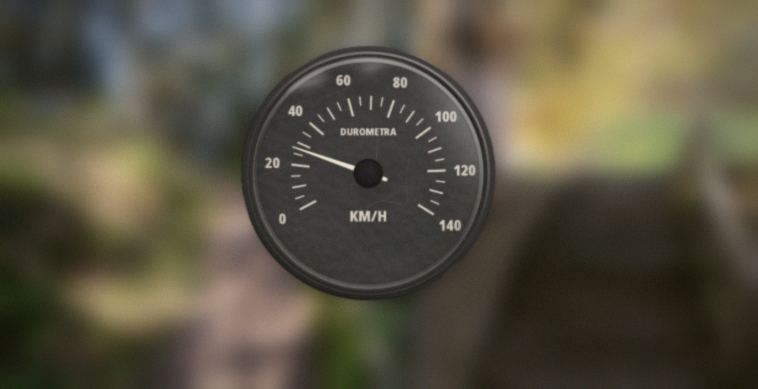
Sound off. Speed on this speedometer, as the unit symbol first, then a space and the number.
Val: km/h 27.5
